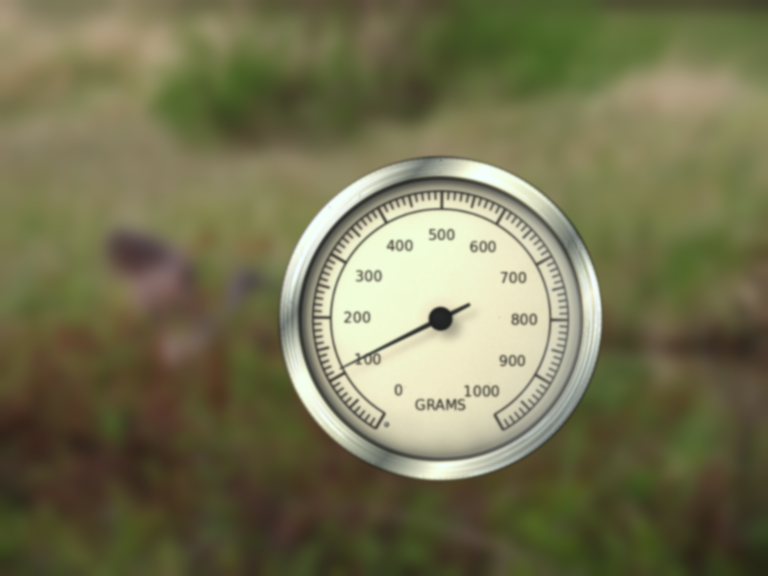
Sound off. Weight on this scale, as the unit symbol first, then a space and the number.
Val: g 110
